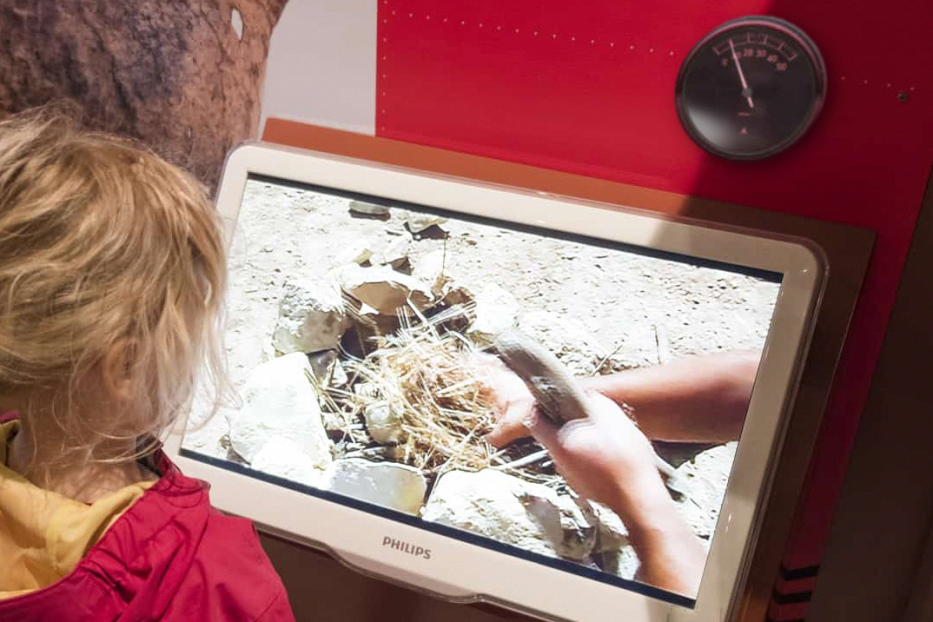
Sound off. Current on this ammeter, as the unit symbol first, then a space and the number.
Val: A 10
